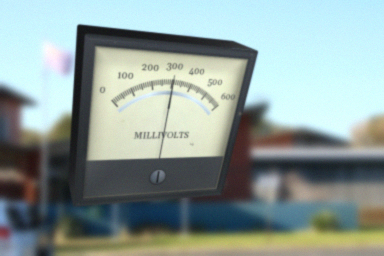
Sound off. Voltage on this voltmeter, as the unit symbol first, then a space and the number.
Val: mV 300
